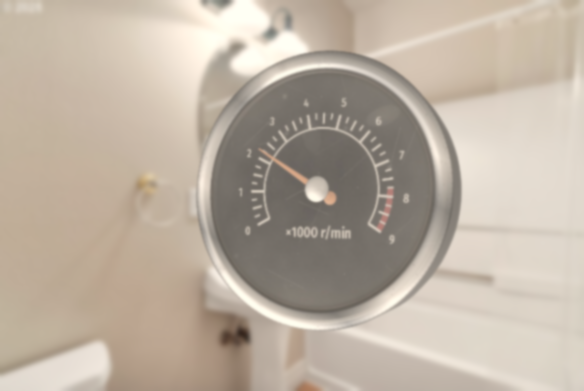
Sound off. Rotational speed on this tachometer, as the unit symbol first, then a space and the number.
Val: rpm 2250
